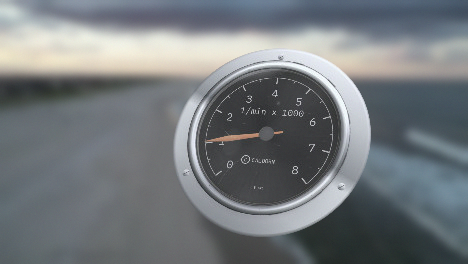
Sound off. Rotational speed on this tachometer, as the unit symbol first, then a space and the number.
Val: rpm 1000
